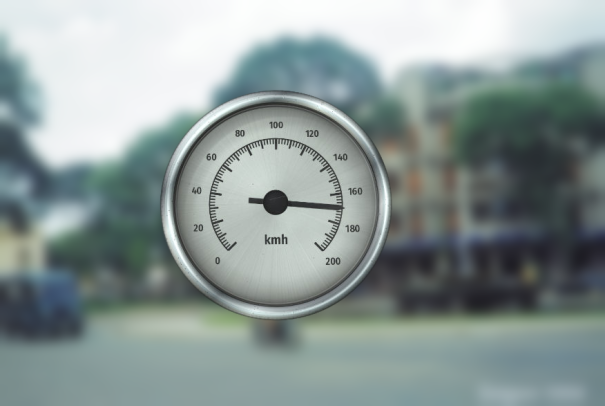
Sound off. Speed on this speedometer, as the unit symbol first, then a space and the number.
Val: km/h 170
